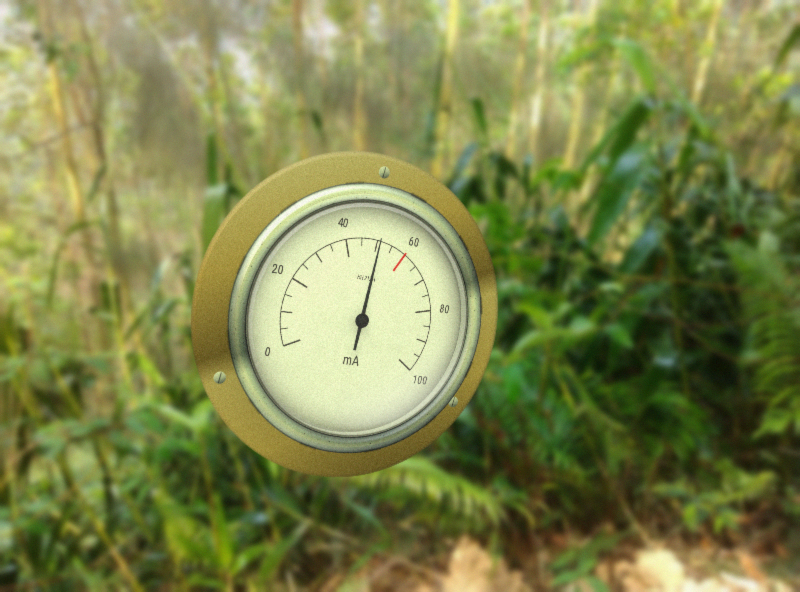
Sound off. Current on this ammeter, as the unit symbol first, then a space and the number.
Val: mA 50
